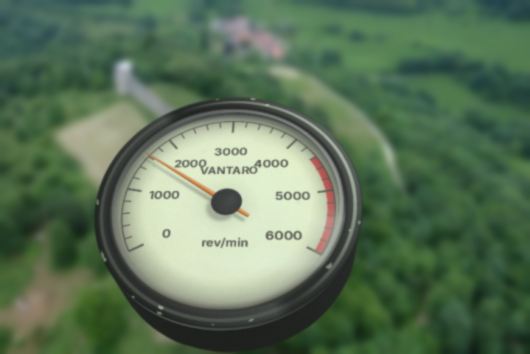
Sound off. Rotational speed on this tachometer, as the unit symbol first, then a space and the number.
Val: rpm 1600
